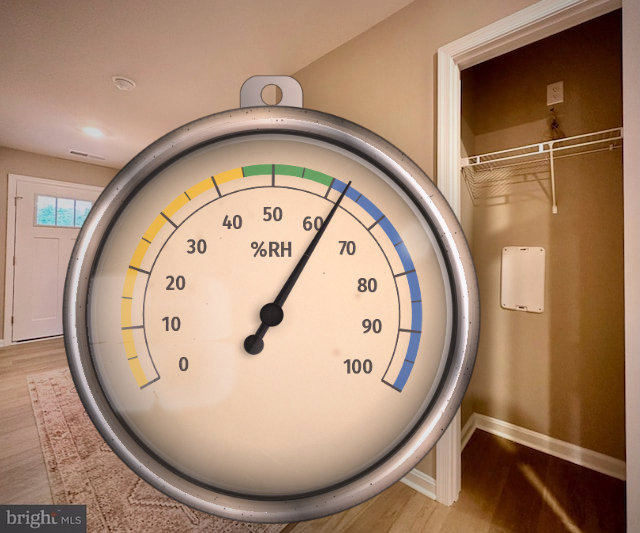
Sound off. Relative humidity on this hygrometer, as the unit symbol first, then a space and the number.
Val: % 62.5
